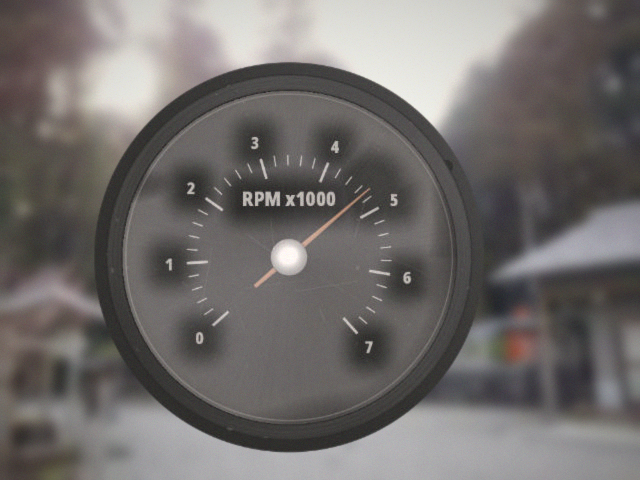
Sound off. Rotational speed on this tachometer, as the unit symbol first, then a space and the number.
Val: rpm 4700
